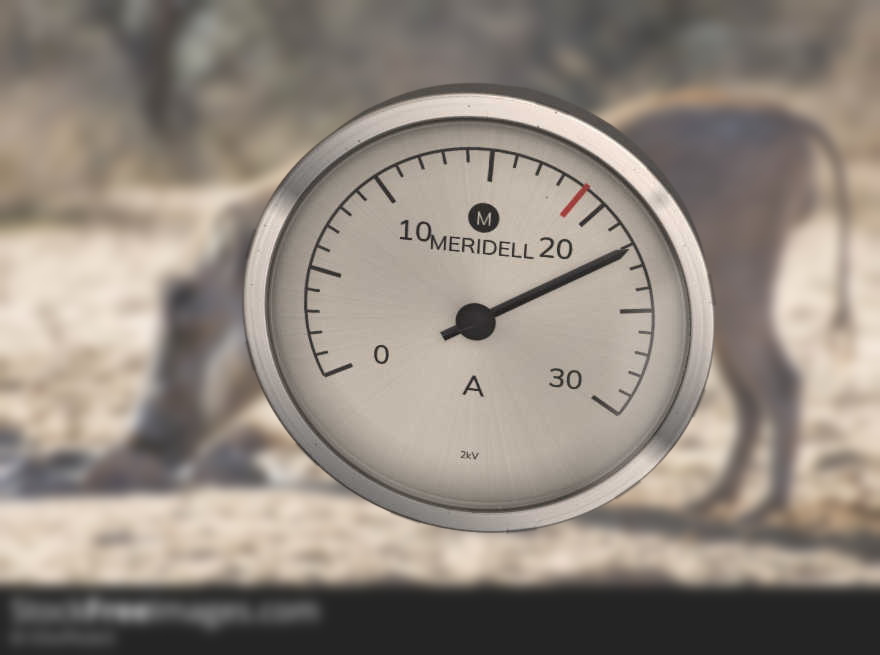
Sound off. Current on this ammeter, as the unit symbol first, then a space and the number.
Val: A 22
